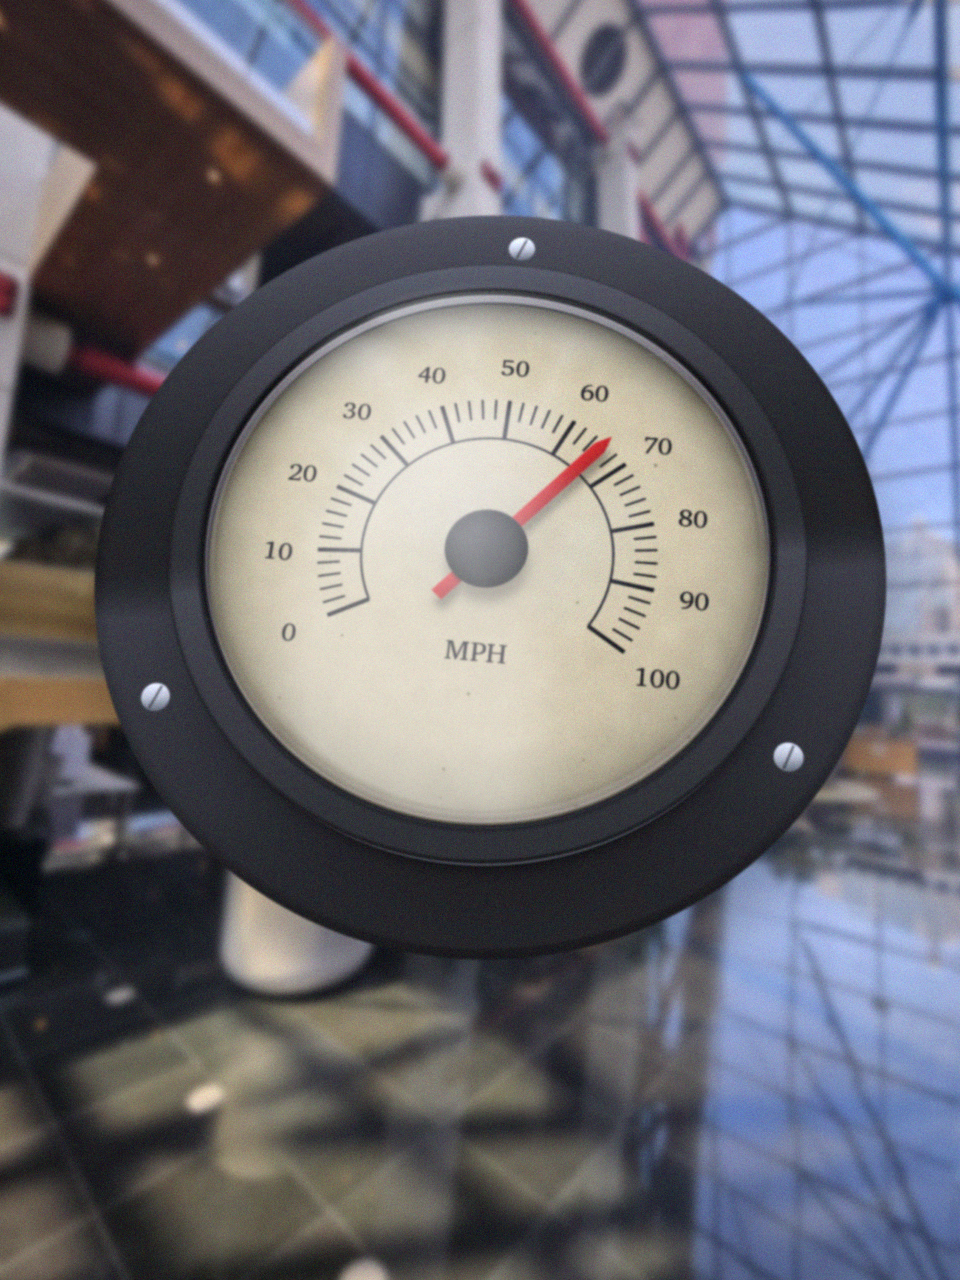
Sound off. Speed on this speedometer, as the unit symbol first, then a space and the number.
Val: mph 66
